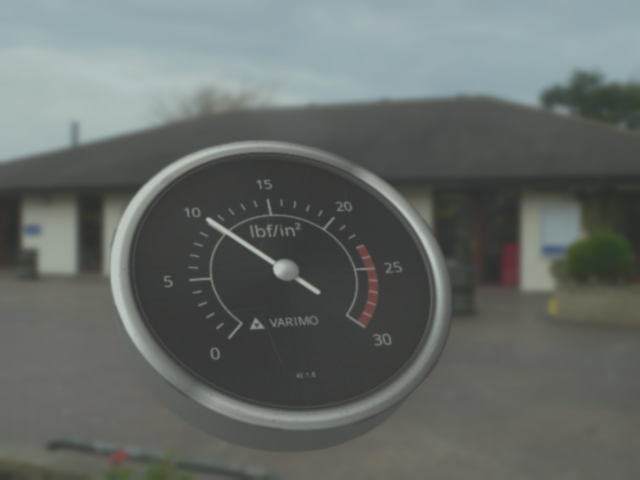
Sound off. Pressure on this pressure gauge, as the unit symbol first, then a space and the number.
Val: psi 10
